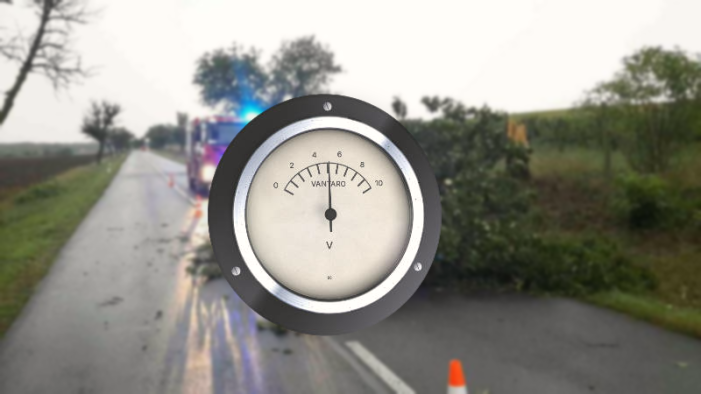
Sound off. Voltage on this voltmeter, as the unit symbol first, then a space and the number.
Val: V 5
